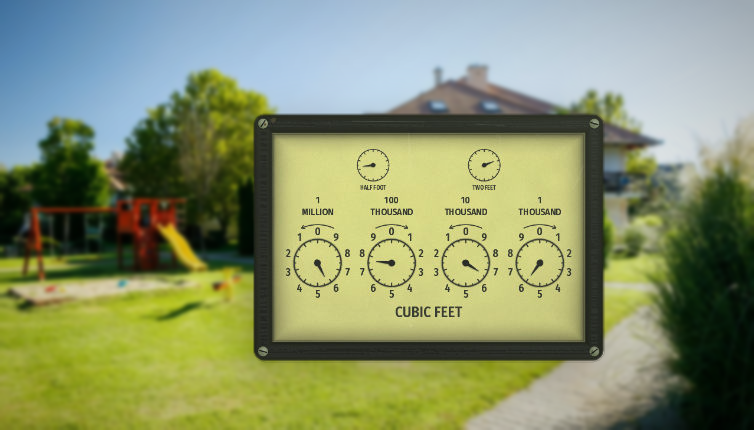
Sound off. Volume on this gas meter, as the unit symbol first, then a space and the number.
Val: ft³ 576600
